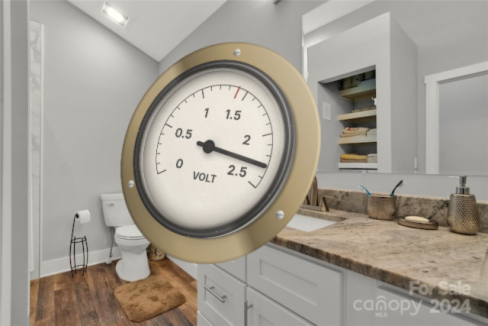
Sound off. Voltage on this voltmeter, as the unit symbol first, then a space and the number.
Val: V 2.3
